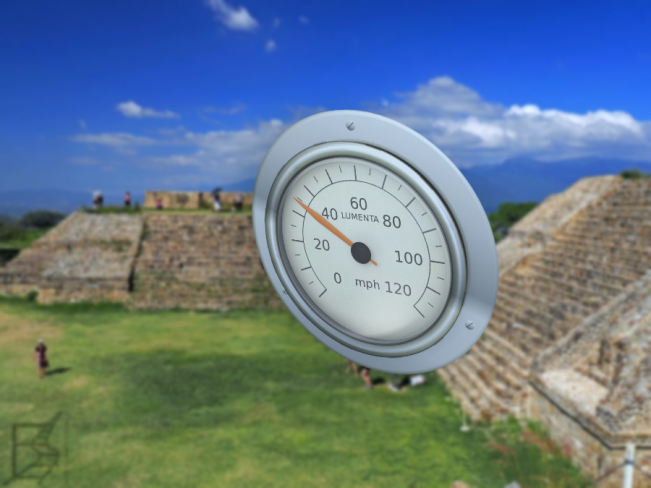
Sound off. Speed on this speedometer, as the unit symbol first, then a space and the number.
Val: mph 35
